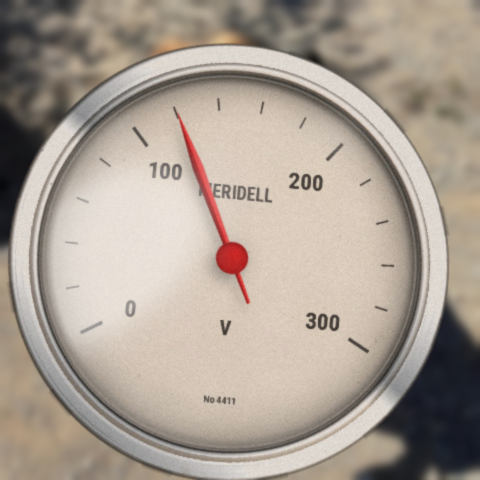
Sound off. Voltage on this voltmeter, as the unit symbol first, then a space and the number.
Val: V 120
